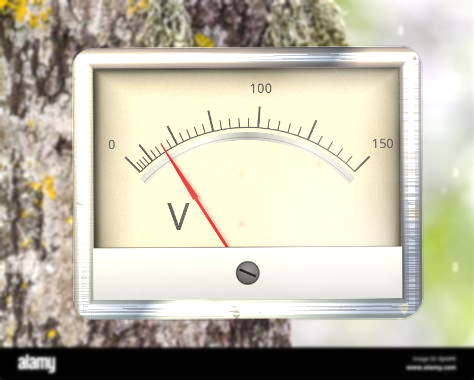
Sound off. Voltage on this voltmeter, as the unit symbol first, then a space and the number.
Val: V 40
